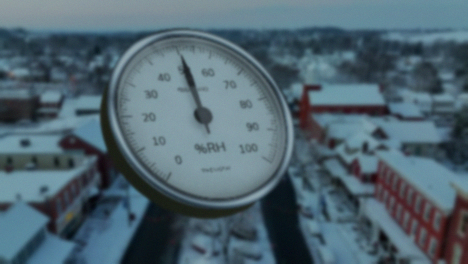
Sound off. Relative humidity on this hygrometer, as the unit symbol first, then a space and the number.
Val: % 50
